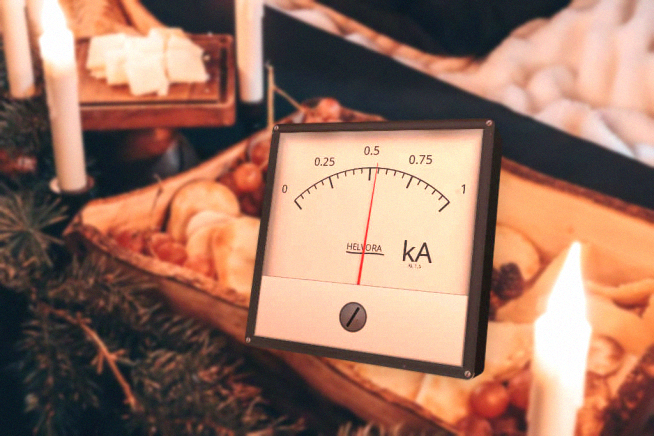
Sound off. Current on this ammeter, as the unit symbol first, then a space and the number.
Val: kA 0.55
